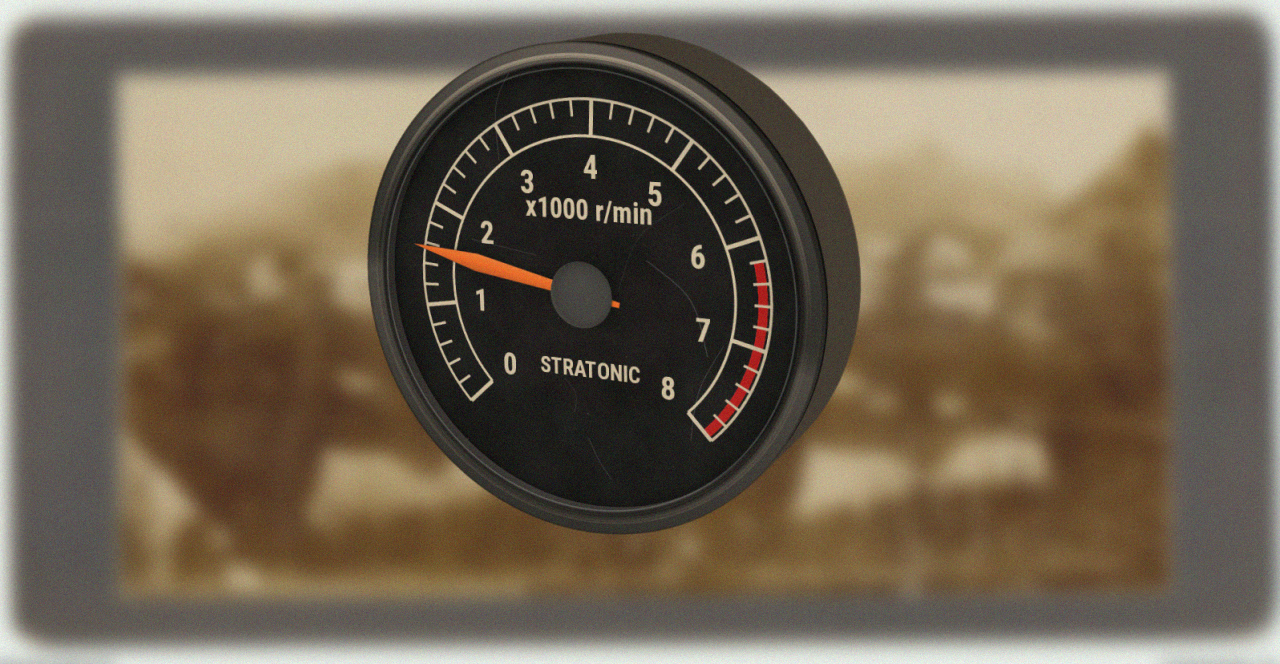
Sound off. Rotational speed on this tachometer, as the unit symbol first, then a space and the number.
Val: rpm 1600
